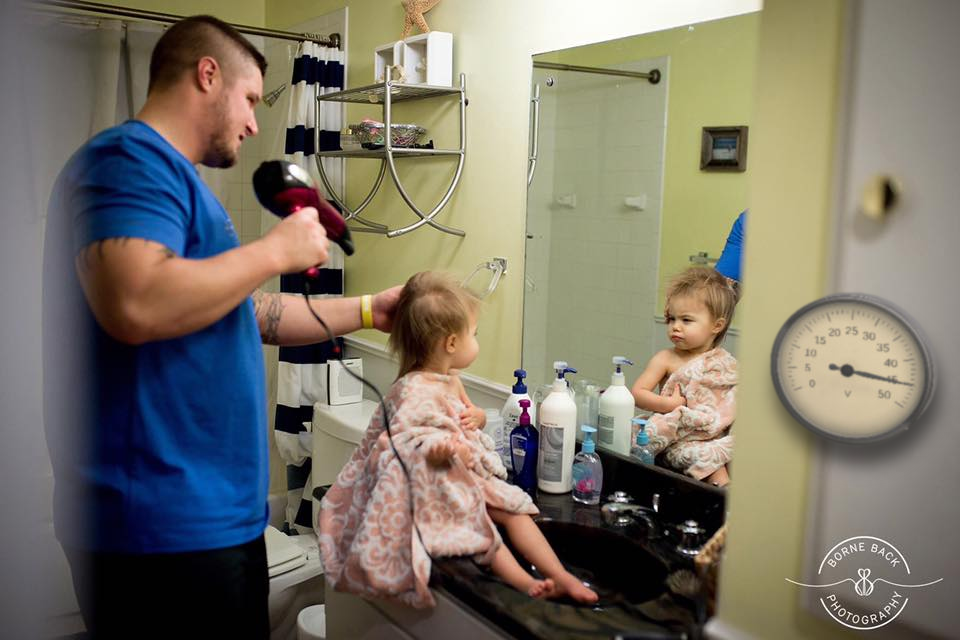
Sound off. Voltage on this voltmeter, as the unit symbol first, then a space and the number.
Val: V 45
